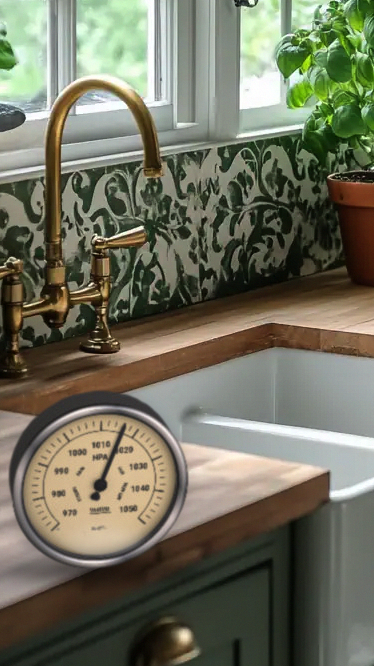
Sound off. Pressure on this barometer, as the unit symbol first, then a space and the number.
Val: hPa 1016
